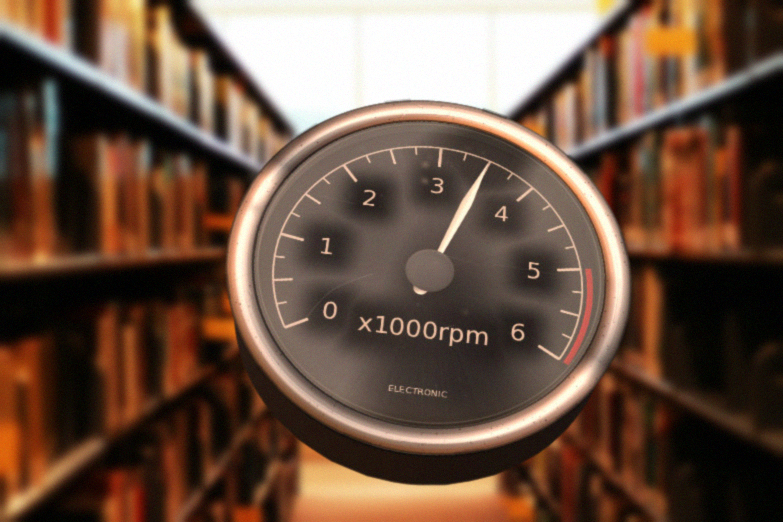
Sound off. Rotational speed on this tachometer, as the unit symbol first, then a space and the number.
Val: rpm 3500
